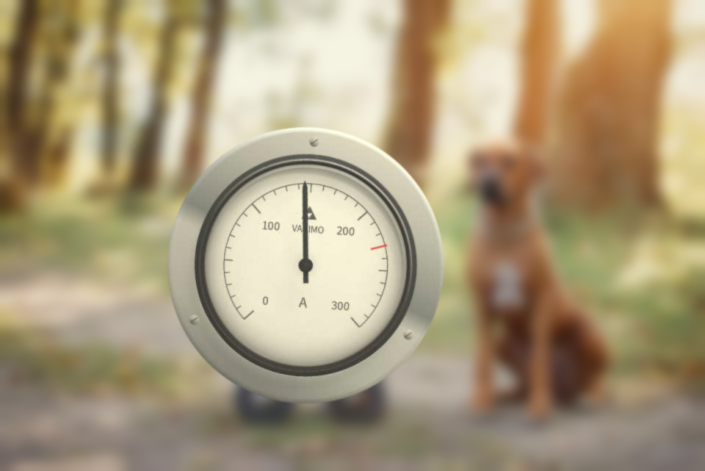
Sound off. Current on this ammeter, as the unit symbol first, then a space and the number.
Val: A 145
